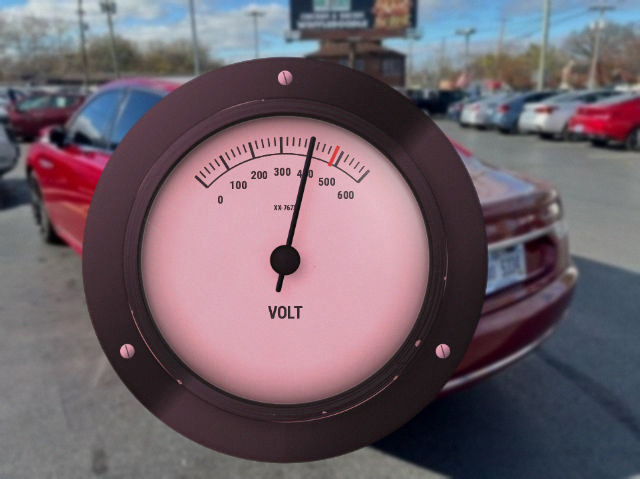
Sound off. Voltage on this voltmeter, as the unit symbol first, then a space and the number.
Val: V 400
